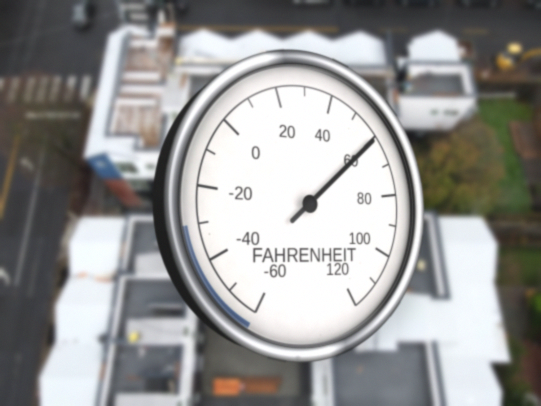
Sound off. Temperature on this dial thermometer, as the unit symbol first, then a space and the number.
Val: °F 60
